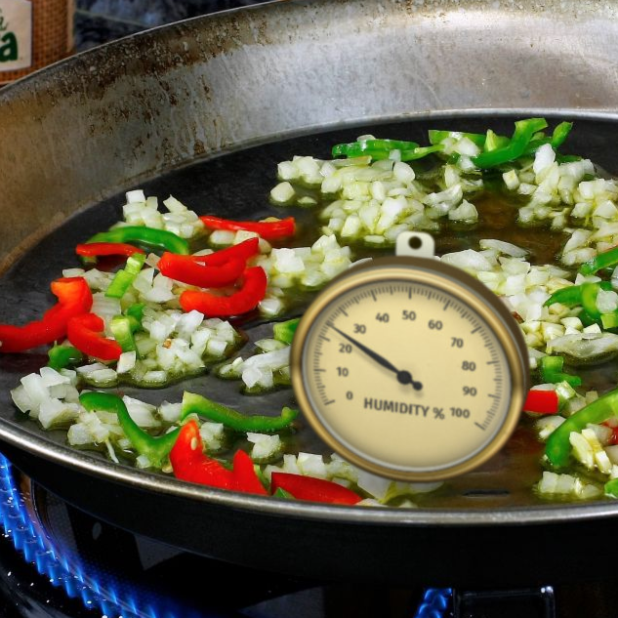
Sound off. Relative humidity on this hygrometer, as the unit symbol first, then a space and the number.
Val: % 25
